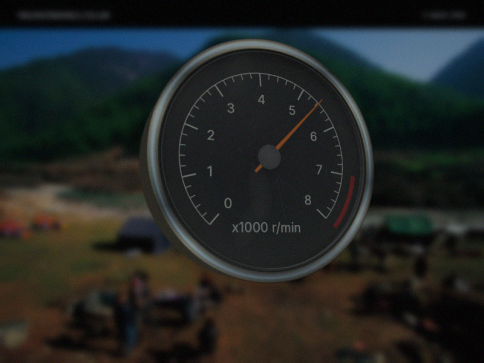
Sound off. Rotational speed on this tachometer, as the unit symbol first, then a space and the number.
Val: rpm 5400
